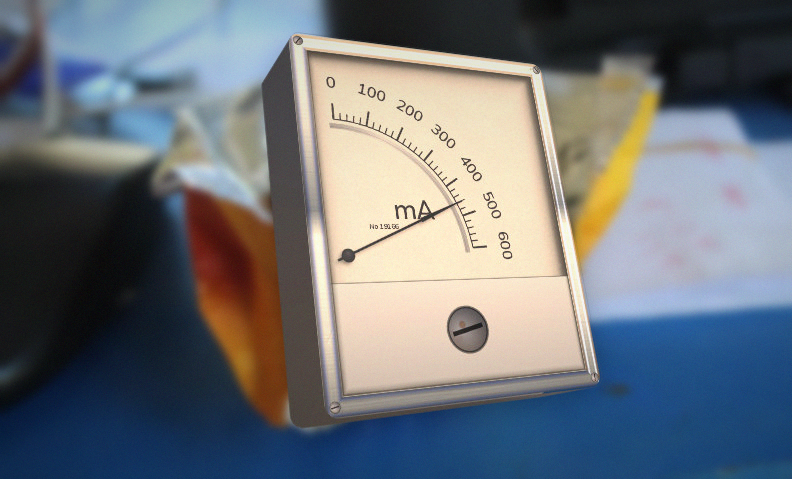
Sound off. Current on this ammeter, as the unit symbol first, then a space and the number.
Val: mA 460
